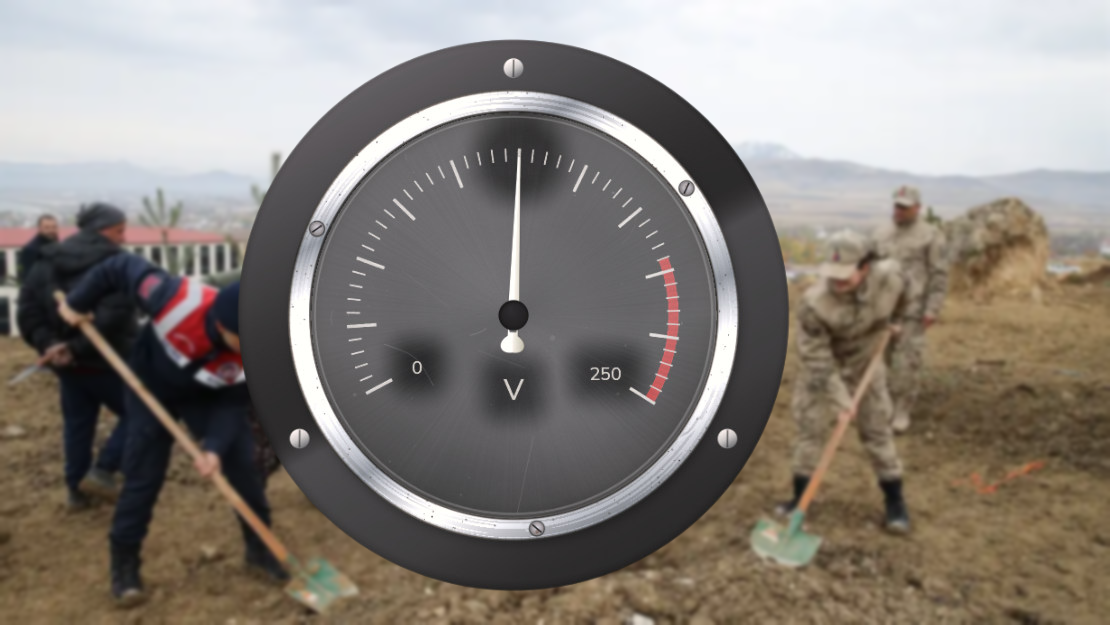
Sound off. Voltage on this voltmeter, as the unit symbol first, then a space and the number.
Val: V 125
